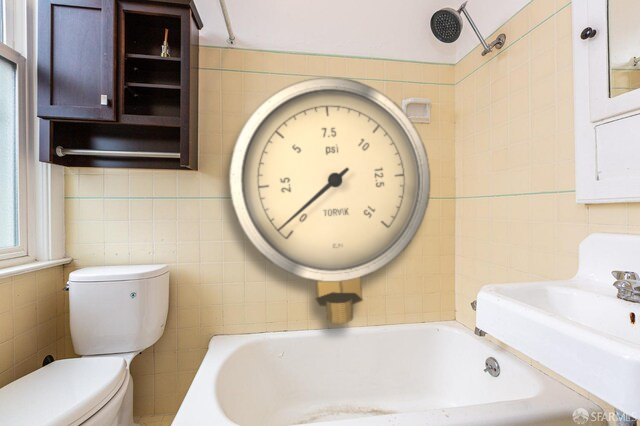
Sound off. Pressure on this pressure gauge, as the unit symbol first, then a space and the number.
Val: psi 0.5
